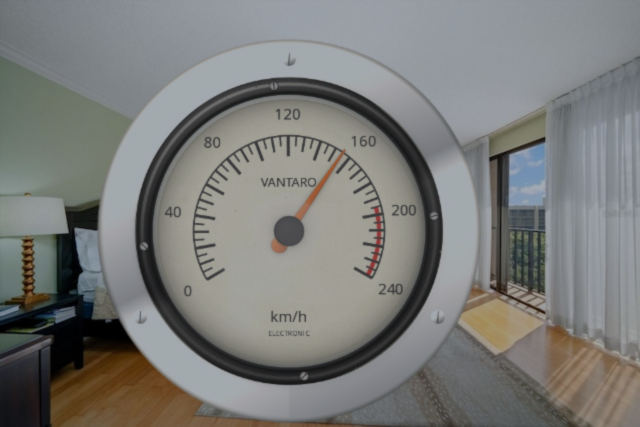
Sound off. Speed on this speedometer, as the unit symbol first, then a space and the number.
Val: km/h 155
